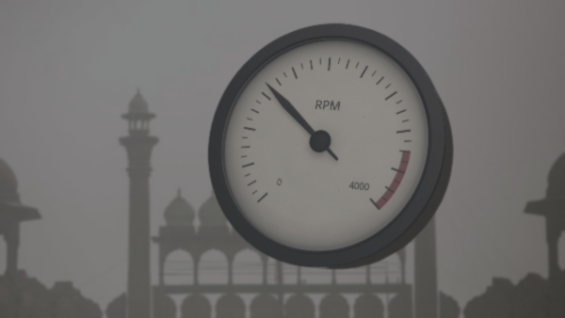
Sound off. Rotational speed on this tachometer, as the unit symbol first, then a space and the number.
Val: rpm 1300
